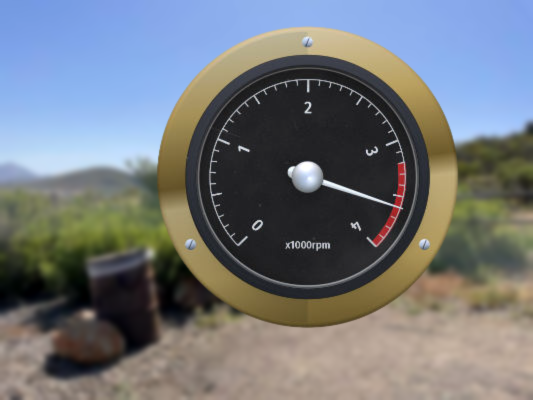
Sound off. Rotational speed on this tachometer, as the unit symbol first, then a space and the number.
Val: rpm 3600
